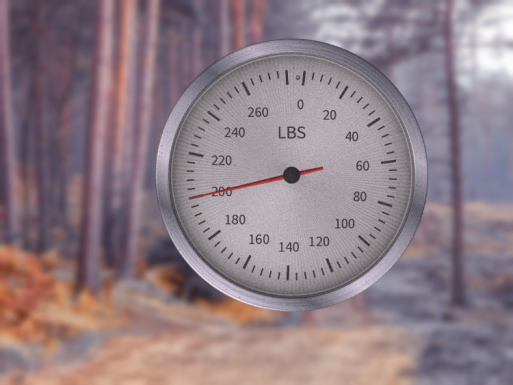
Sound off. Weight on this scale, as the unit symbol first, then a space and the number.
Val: lb 200
